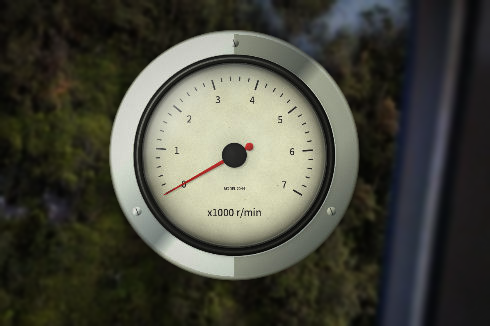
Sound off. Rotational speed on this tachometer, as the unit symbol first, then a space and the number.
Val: rpm 0
